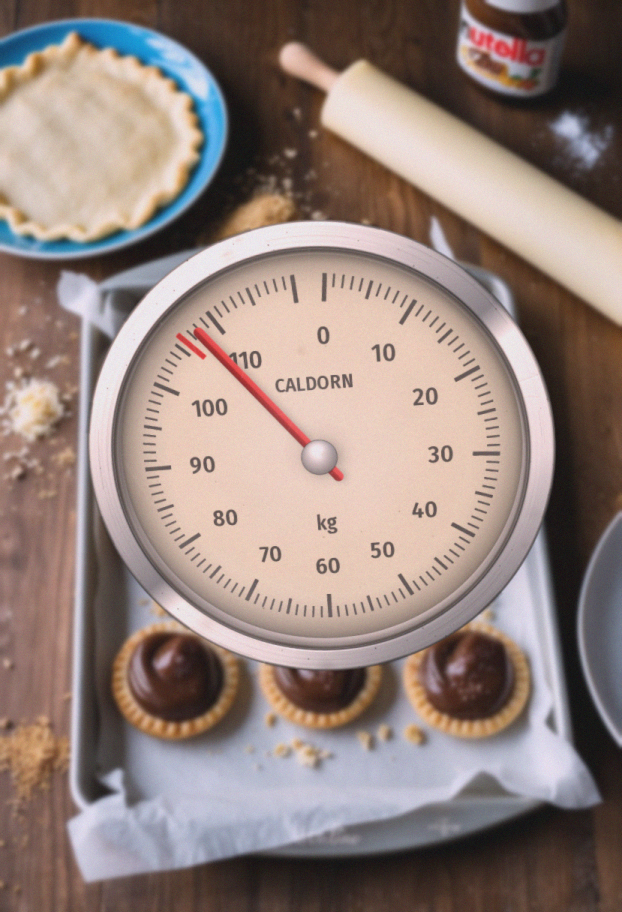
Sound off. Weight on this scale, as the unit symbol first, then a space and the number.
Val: kg 108
